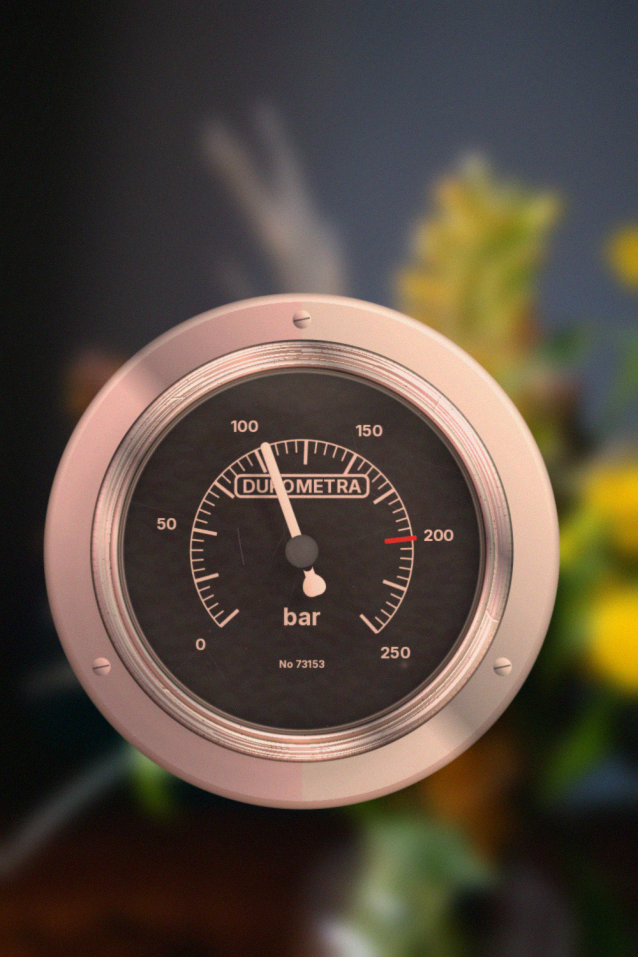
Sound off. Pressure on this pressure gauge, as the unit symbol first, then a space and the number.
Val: bar 105
